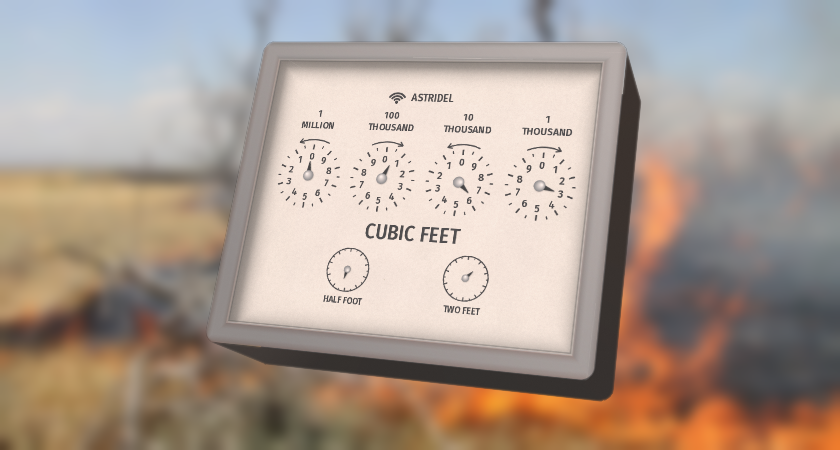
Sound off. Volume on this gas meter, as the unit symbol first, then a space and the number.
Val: ft³ 6300
